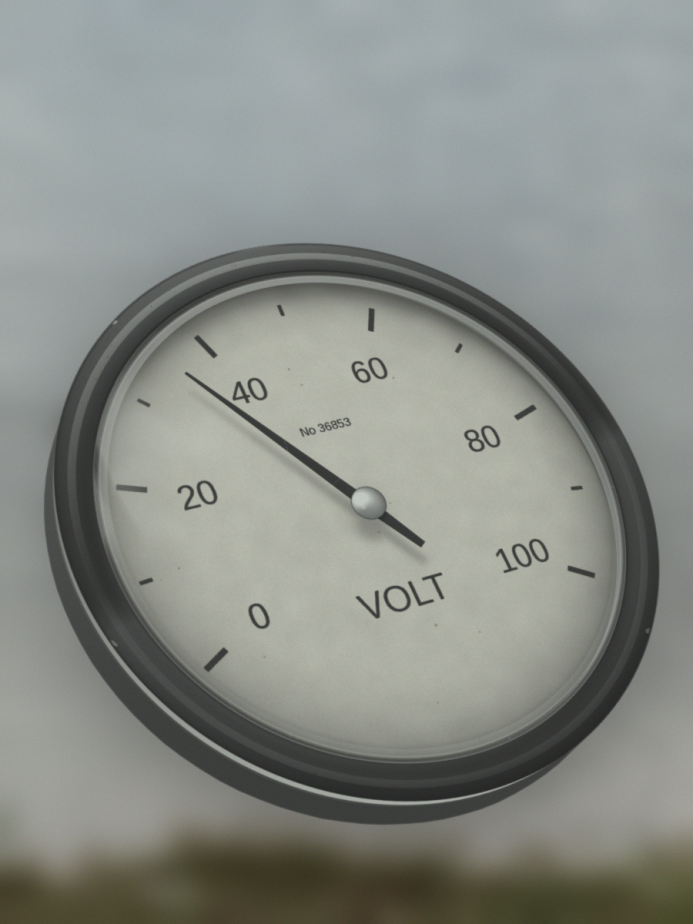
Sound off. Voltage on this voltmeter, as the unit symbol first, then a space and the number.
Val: V 35
